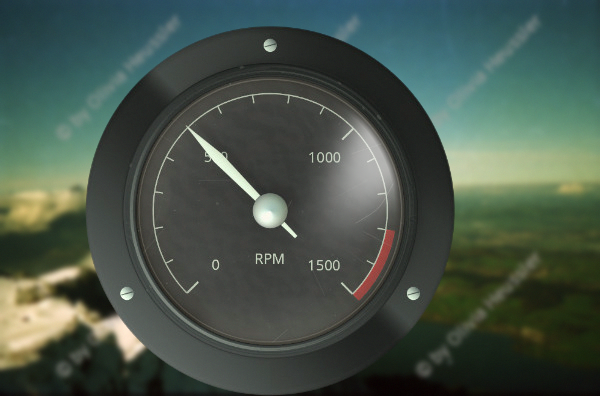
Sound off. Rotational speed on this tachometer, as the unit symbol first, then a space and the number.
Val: rpm 500
